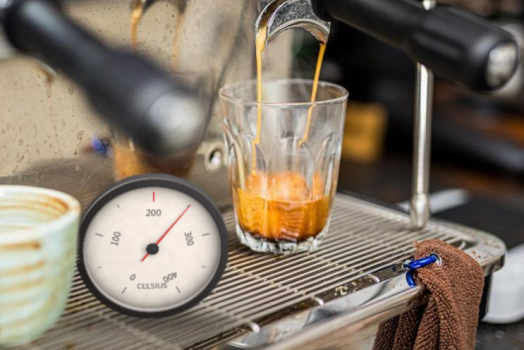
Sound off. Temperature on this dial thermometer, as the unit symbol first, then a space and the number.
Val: °C 250
